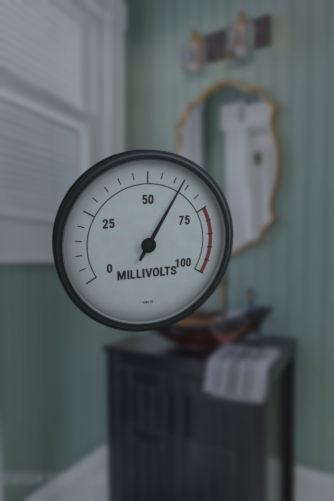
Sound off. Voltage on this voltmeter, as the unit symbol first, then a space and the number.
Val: mV 62.5
